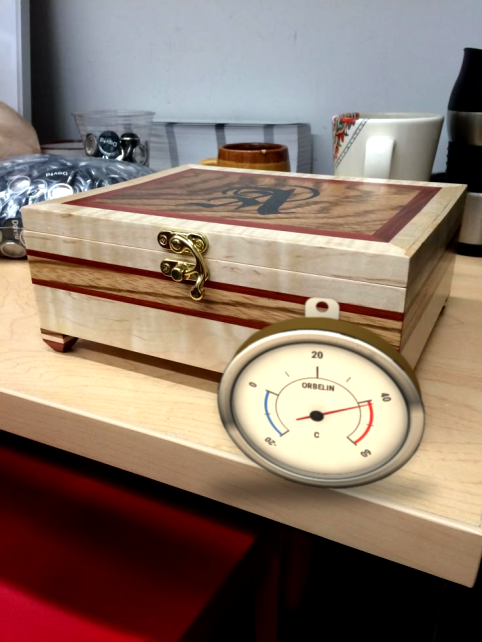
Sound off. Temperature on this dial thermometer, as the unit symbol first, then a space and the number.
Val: °C 40
